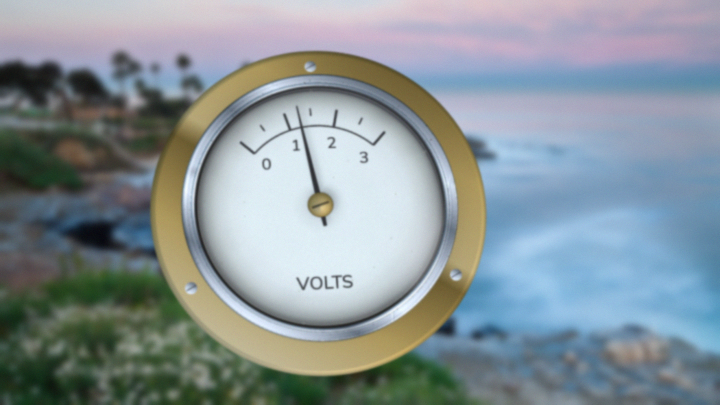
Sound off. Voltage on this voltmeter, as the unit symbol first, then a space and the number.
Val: V 1.25
